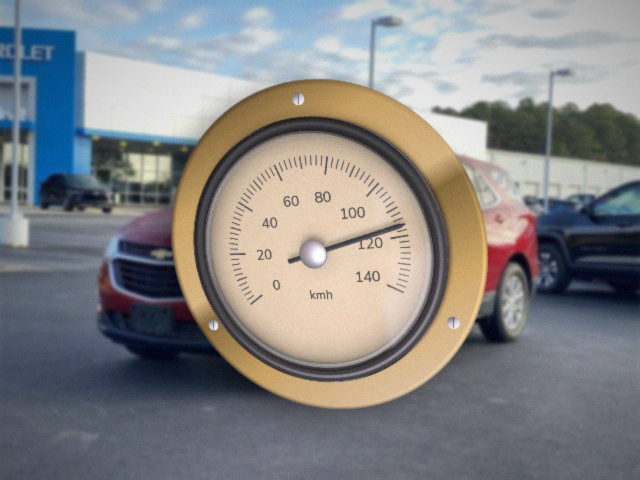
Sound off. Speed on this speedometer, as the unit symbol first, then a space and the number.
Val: km/h 116
